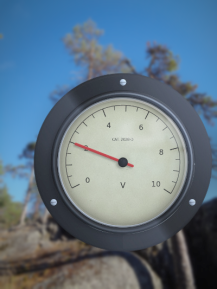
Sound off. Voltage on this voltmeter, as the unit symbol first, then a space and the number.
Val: V 2
